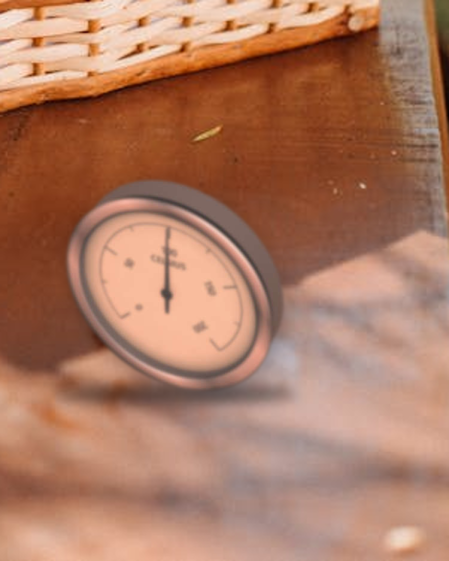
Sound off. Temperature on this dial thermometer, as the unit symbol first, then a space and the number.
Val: °C 100
